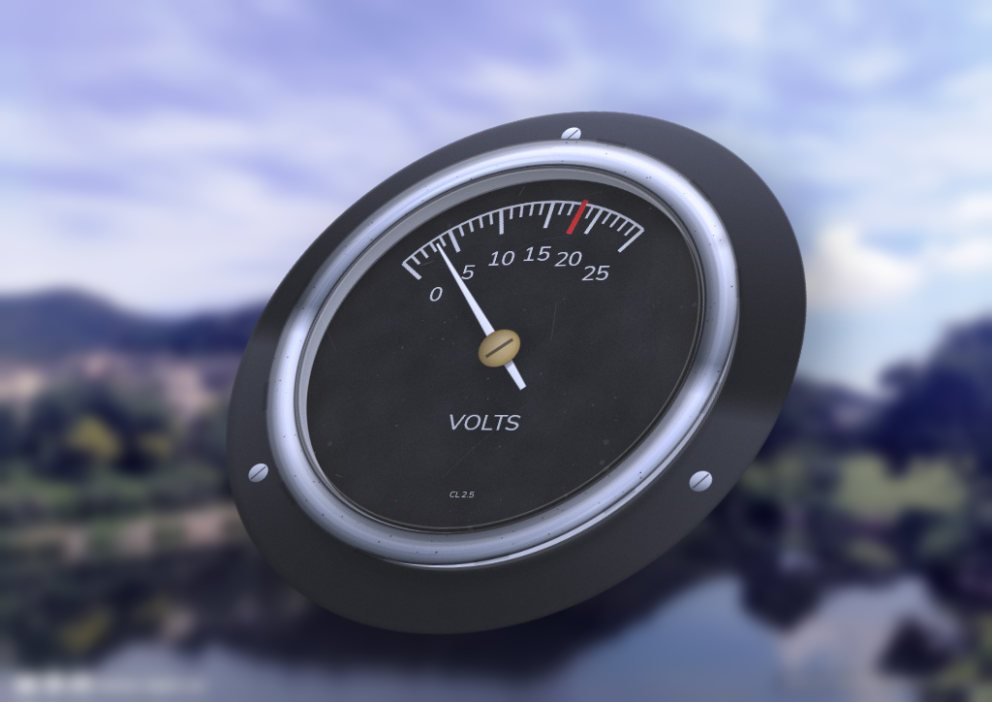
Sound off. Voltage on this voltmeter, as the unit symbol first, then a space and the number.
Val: V 3.5
